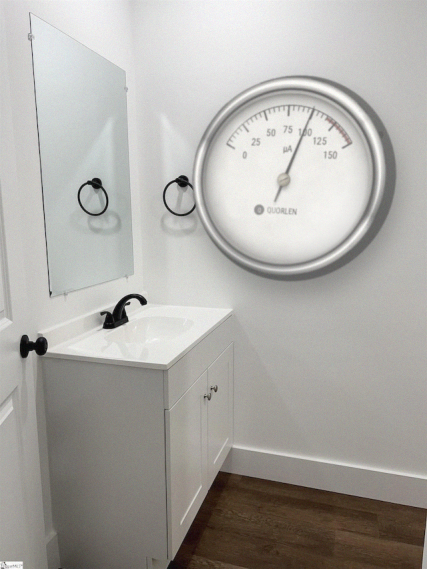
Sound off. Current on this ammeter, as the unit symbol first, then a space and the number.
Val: µA 100
